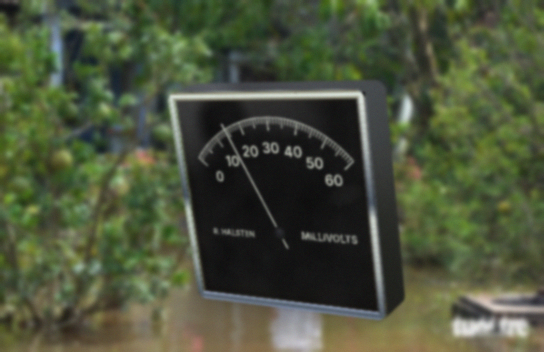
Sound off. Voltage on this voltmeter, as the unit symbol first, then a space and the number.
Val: mV 15
